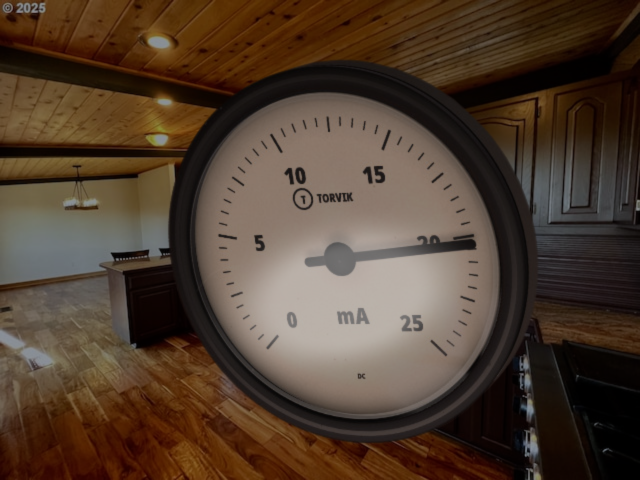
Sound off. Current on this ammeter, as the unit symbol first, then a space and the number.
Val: mA 20.25
